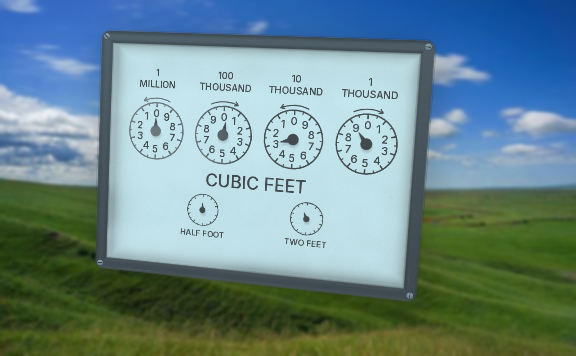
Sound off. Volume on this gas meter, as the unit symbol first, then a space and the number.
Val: ft³ 2900
